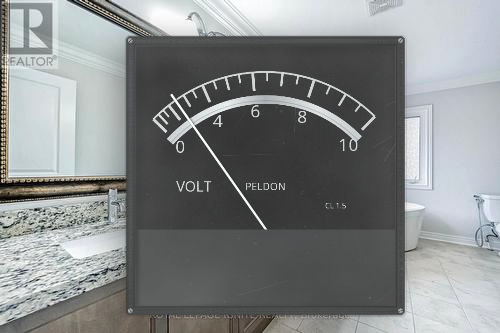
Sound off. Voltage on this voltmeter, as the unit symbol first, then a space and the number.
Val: V 2.5
